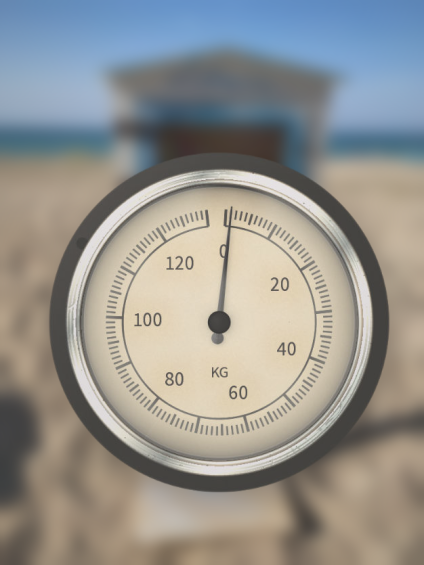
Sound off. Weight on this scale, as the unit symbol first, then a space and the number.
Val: kg 1
